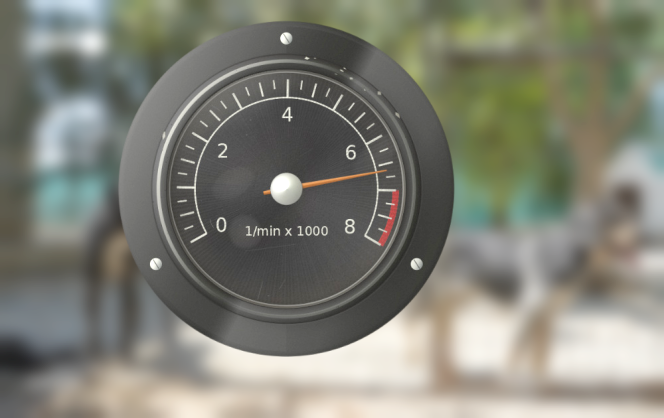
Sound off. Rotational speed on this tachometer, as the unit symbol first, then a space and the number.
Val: rpm 6625
